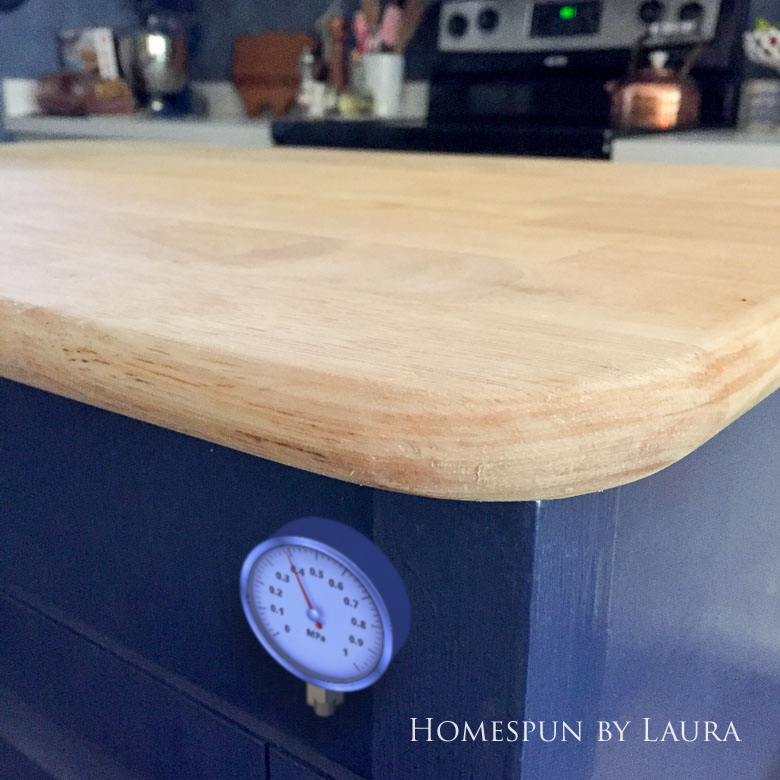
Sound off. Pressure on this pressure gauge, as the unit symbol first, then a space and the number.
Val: MPa 0.4
